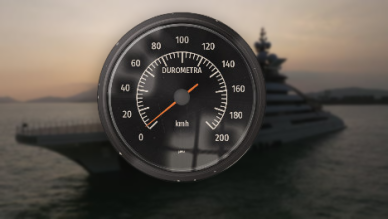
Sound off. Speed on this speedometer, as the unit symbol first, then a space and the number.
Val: km/h 4
